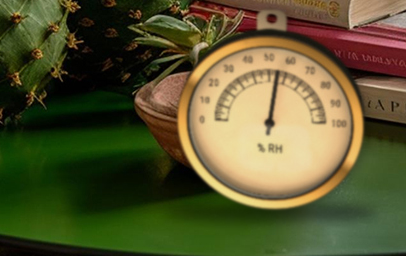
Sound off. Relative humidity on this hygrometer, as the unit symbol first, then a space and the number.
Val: % 55
